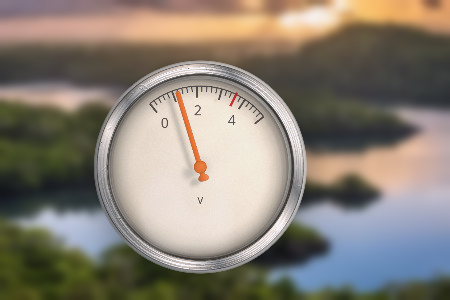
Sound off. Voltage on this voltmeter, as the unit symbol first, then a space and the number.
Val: V 1.2
